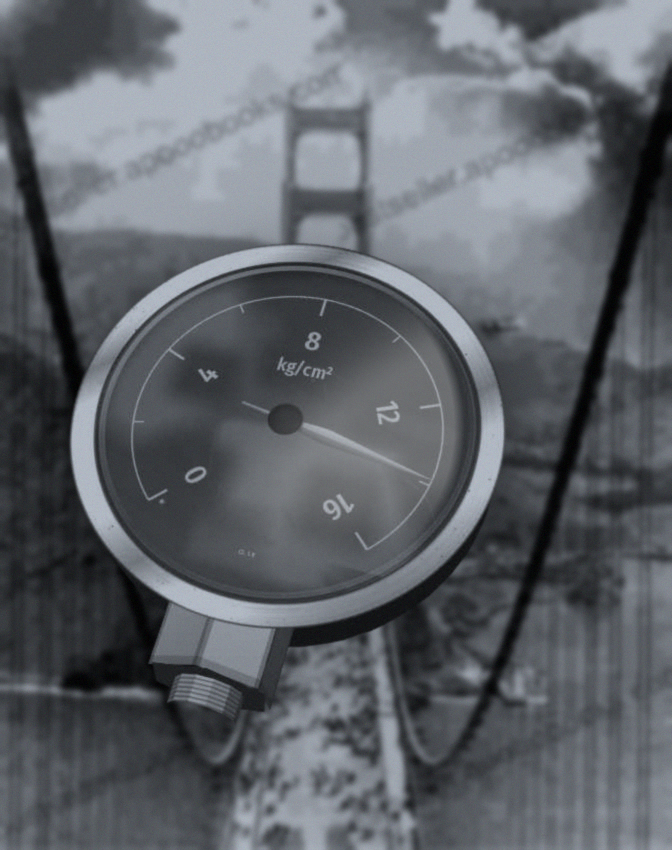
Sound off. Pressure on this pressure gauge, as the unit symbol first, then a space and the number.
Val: kg/cm² 14
